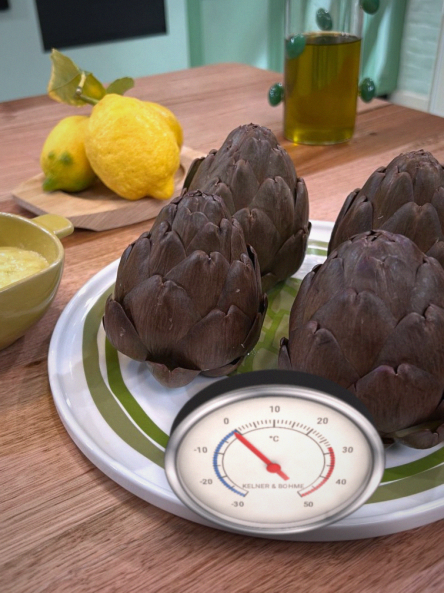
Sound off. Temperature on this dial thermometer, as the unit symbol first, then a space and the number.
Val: °C 0
